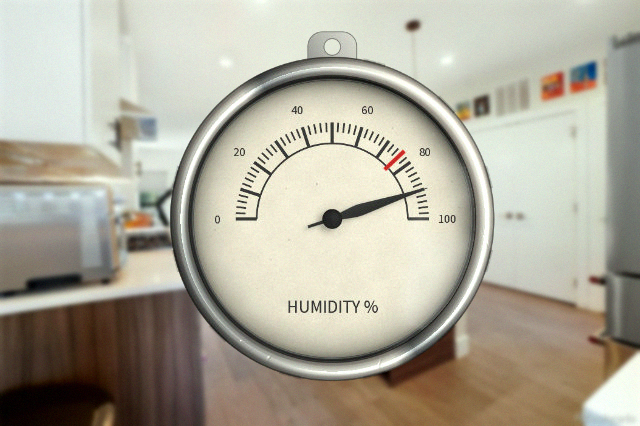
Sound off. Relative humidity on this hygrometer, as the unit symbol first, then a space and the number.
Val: % 90
